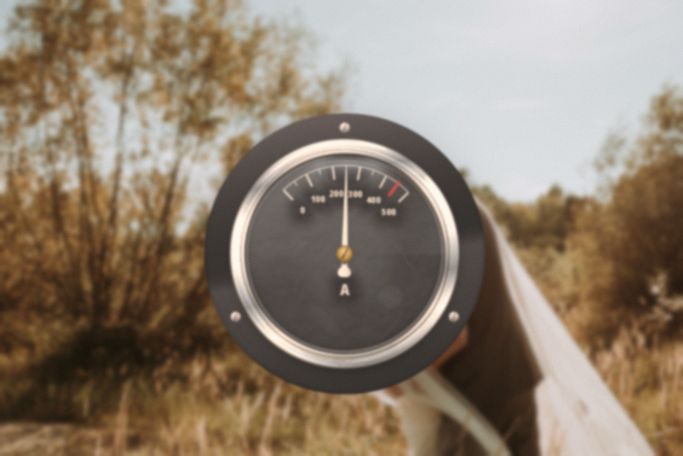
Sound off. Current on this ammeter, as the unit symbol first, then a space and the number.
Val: A 250
